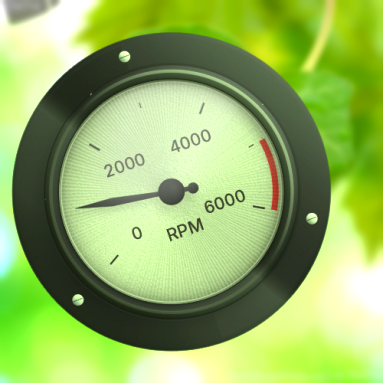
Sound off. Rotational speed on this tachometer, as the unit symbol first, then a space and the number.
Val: rpm 1000
